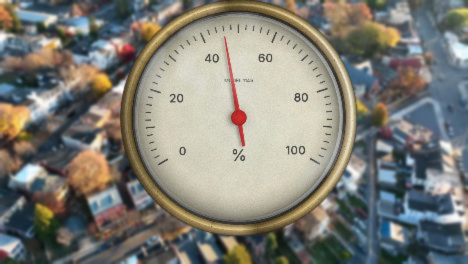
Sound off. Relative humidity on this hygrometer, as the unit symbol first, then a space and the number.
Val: % 46
